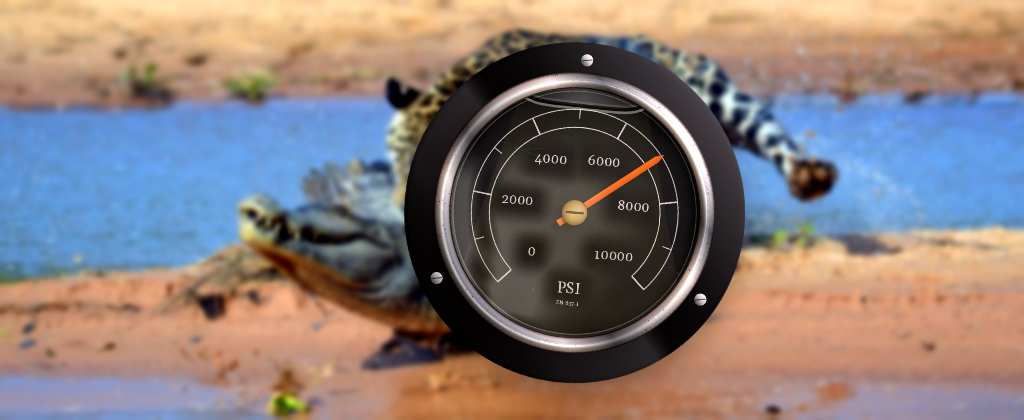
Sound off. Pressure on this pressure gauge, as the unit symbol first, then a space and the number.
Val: psi 7000
